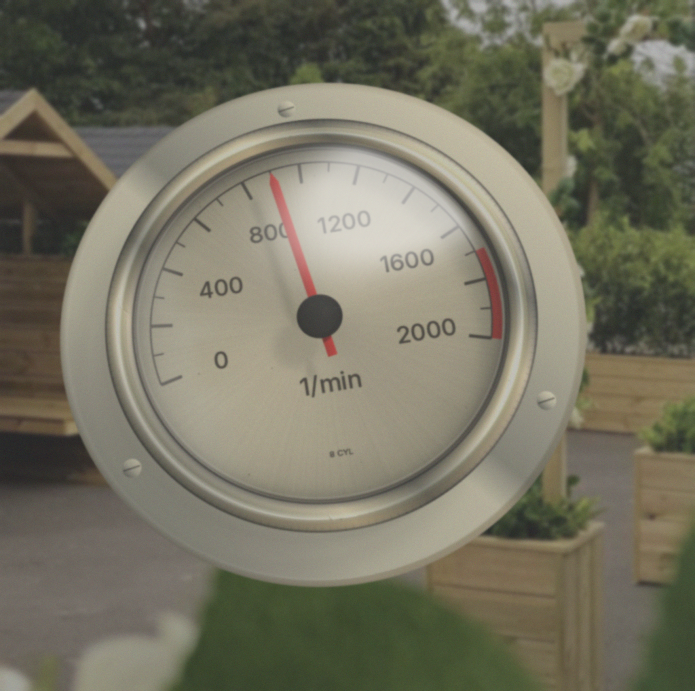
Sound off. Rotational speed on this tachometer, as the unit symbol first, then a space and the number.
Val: rpm 900
